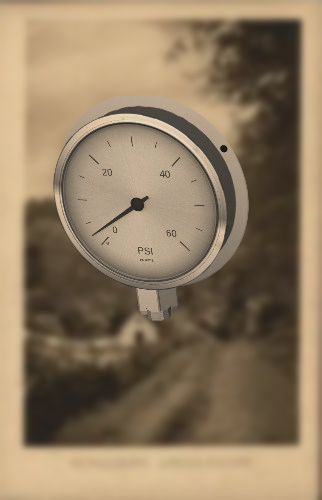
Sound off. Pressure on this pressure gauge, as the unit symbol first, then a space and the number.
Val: psi 2.5
